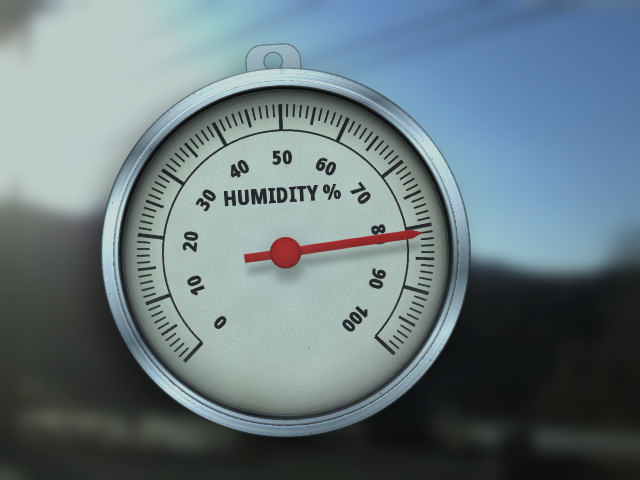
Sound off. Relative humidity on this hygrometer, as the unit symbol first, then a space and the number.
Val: % 81
